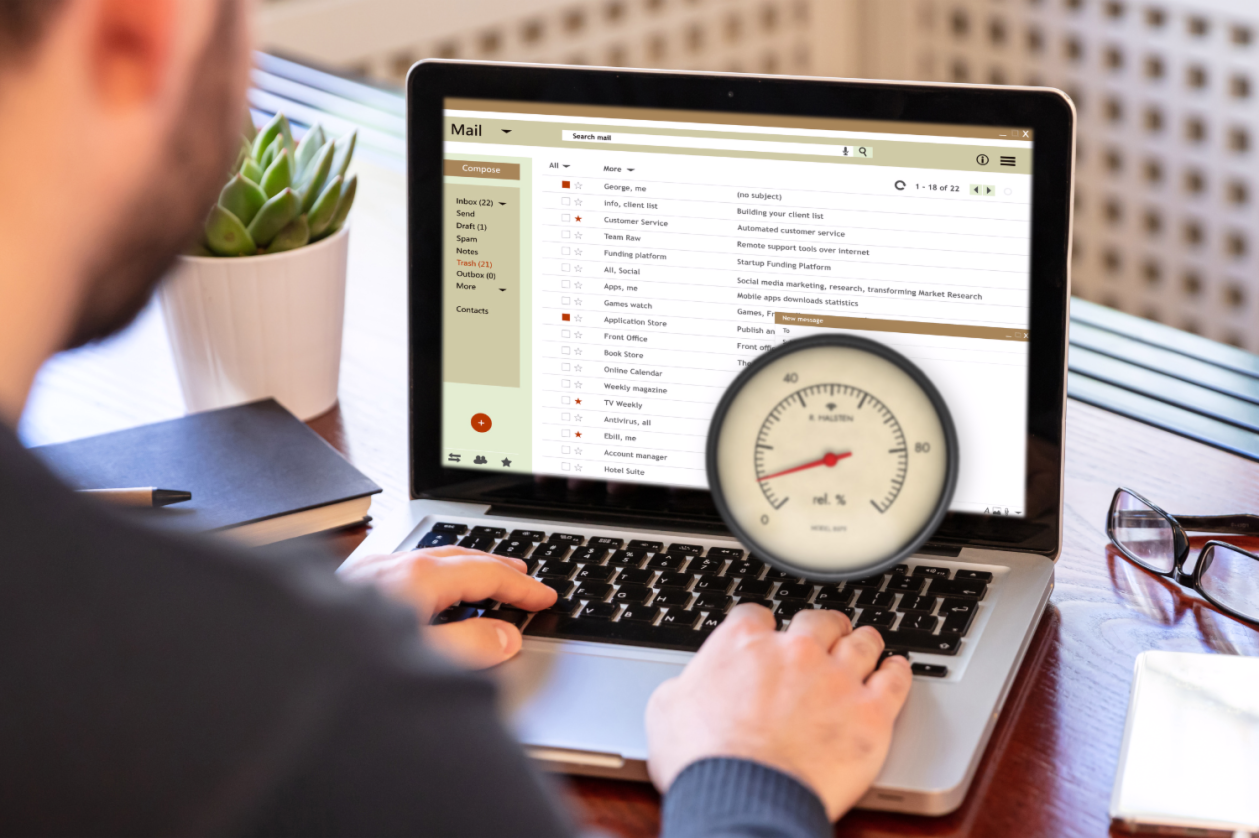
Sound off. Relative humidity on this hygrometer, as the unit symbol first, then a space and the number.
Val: % 10
